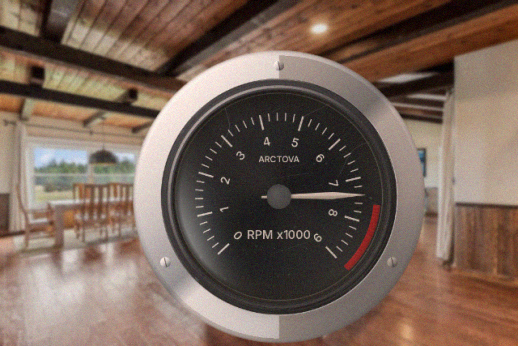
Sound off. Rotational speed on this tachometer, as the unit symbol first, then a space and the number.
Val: rpm 7400
